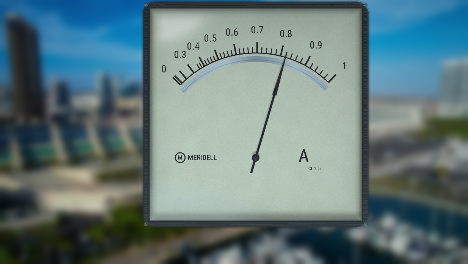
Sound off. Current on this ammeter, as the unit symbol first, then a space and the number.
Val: A 0.82
